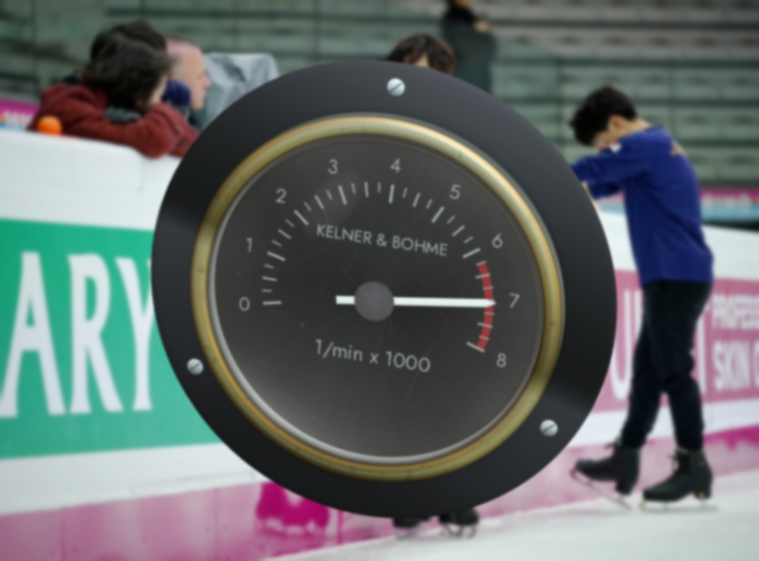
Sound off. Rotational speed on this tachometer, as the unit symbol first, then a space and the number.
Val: rpm 7000
